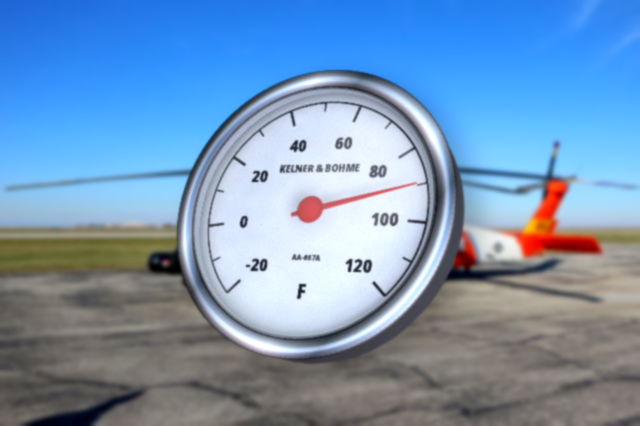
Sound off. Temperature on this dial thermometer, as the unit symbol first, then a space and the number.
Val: °F 90
